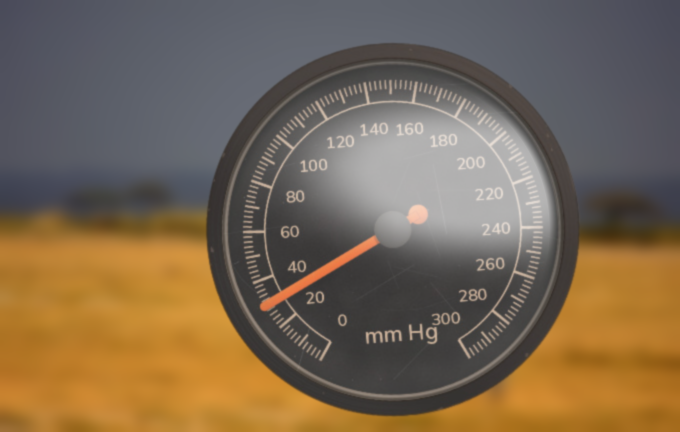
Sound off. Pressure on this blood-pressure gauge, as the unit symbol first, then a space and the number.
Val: mmHg 30
